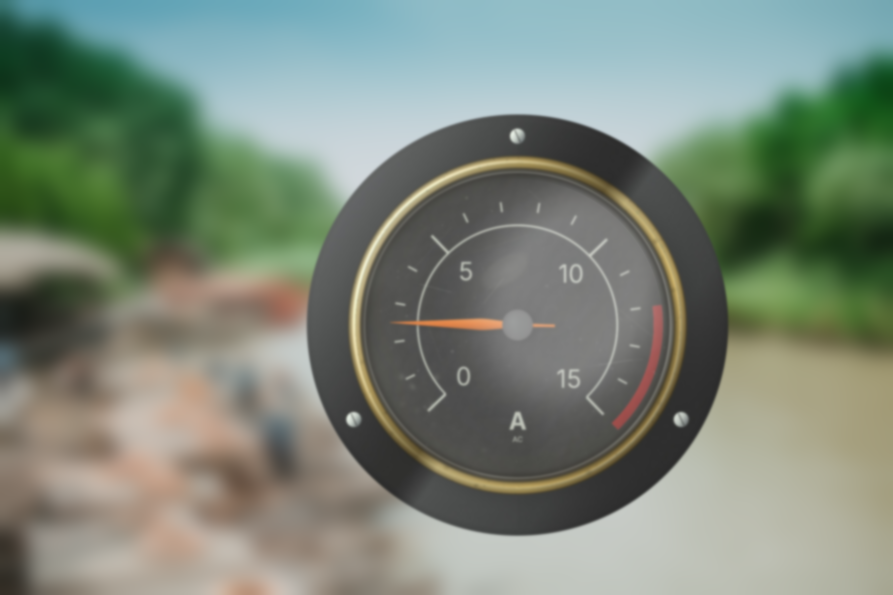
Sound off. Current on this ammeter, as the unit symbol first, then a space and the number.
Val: A 2.5
